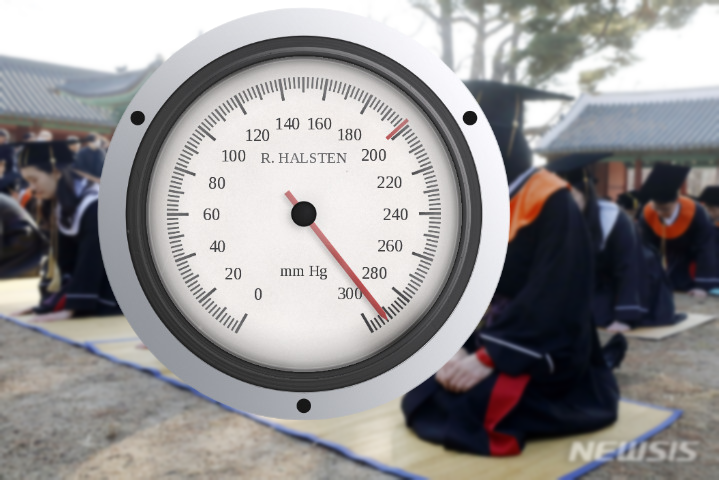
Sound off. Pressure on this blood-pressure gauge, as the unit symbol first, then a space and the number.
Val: mmHg 292
